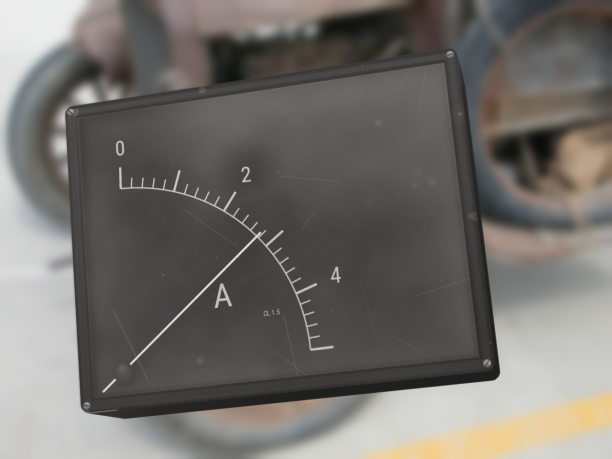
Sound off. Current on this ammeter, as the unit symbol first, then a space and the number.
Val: A 2.8
